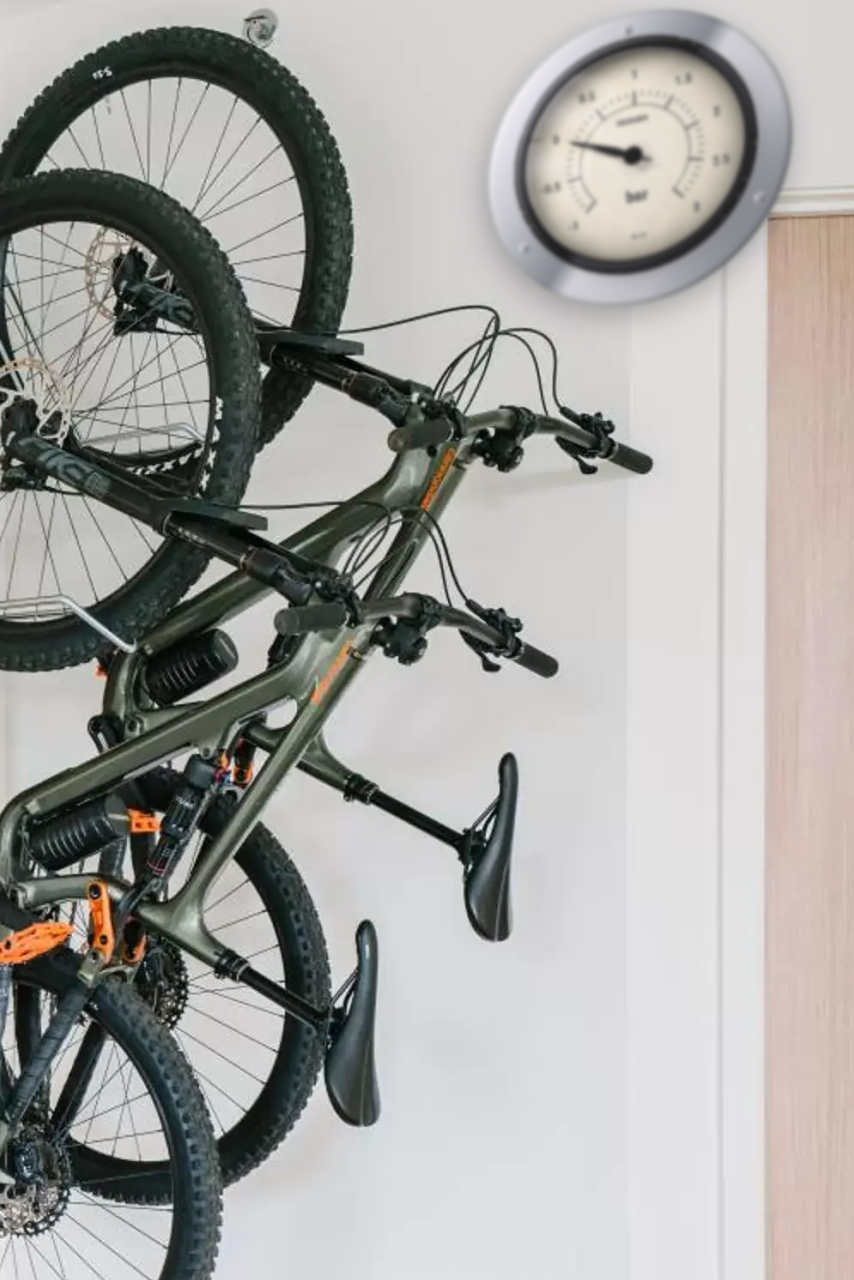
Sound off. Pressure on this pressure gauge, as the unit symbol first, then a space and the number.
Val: bar 0
